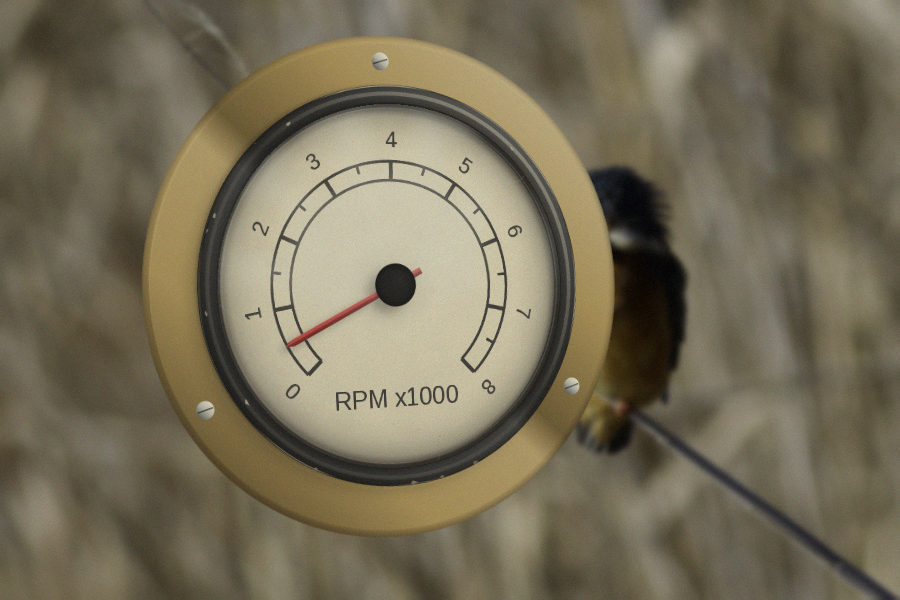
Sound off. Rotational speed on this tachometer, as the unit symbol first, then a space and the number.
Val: rpm 500
